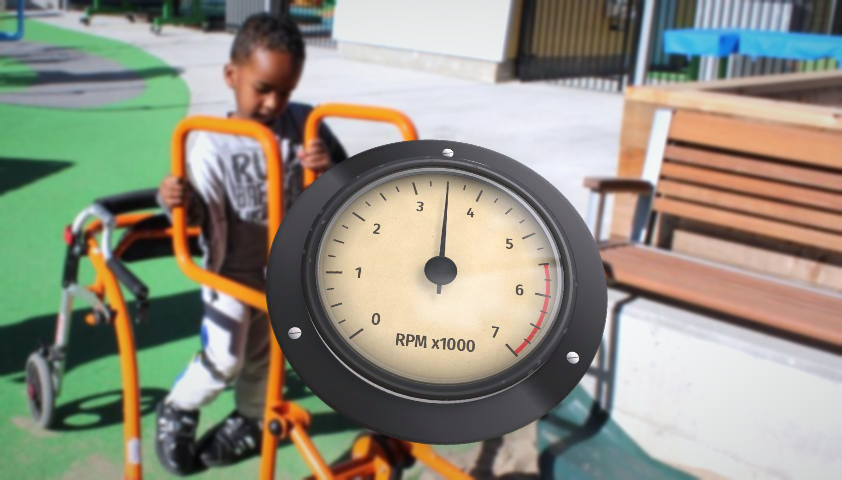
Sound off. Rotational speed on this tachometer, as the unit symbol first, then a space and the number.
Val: rpm 3500
